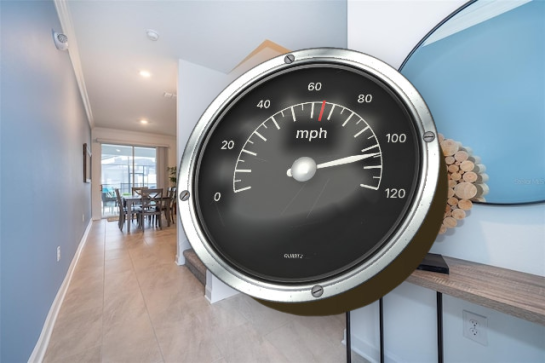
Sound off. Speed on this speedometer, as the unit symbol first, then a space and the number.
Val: mph 105
